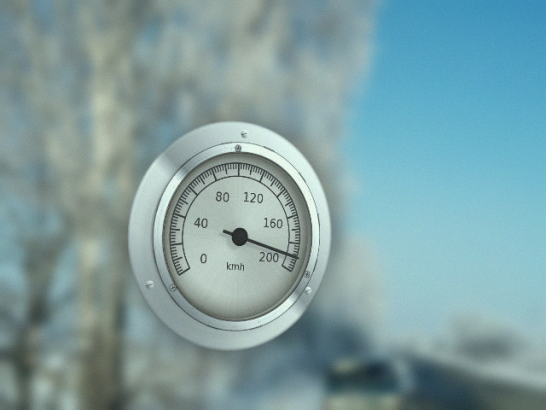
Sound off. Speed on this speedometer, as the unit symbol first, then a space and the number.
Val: km/h 190
